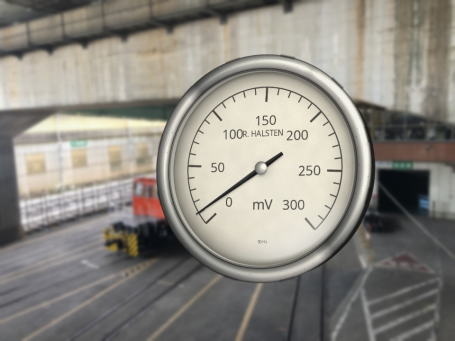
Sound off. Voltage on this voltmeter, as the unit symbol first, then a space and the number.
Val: mV 10
